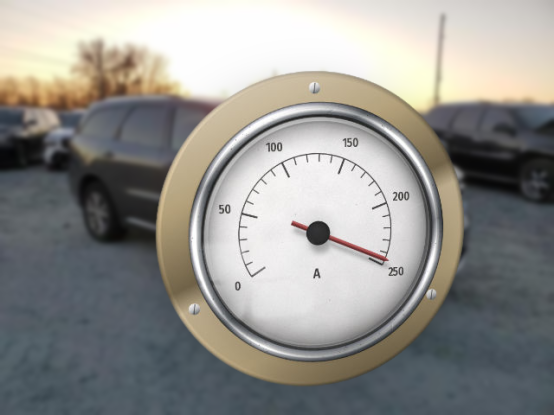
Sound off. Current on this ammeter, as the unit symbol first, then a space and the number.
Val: A 245
